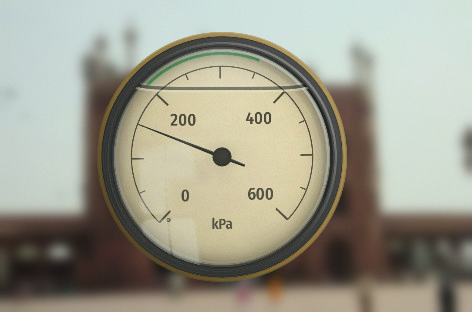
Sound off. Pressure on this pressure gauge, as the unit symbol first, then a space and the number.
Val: kPa 150
